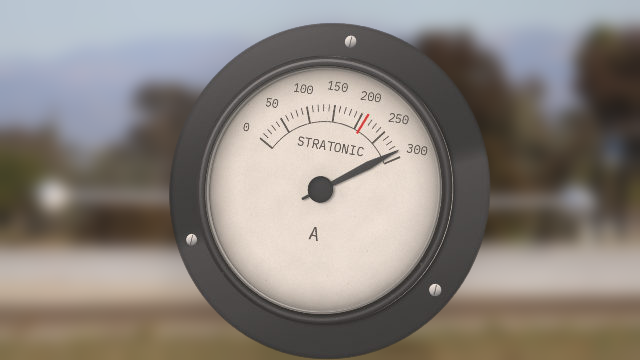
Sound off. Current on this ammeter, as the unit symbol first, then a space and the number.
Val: A 290
